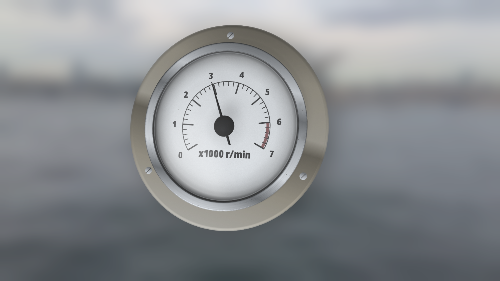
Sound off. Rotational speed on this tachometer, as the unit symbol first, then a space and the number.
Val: rpm 3000
